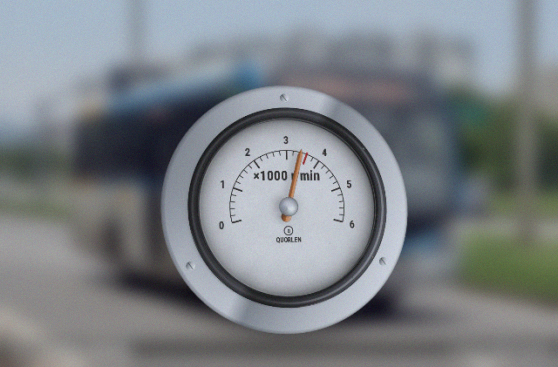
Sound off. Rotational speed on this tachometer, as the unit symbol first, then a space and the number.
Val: rpm 3400
